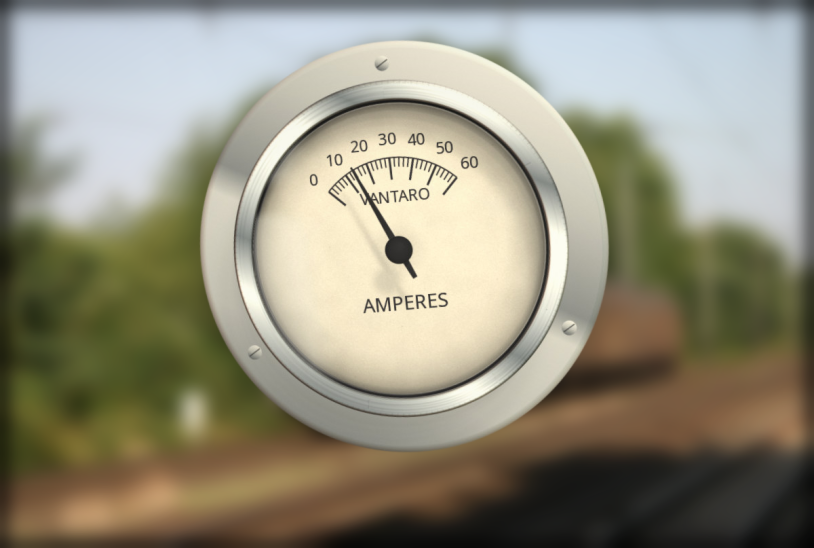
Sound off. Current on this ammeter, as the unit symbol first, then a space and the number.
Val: A 14
